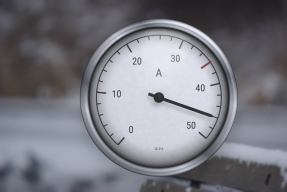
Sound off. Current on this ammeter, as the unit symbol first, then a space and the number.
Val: A 46
